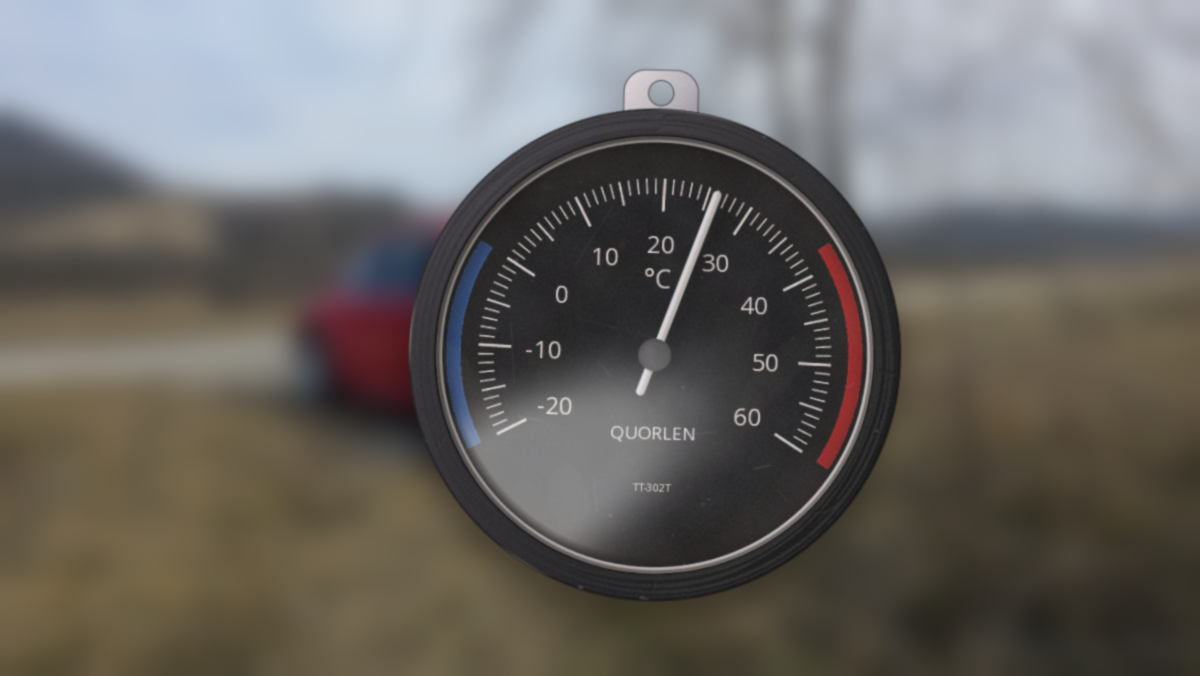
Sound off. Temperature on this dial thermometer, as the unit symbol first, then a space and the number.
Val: °C 26
